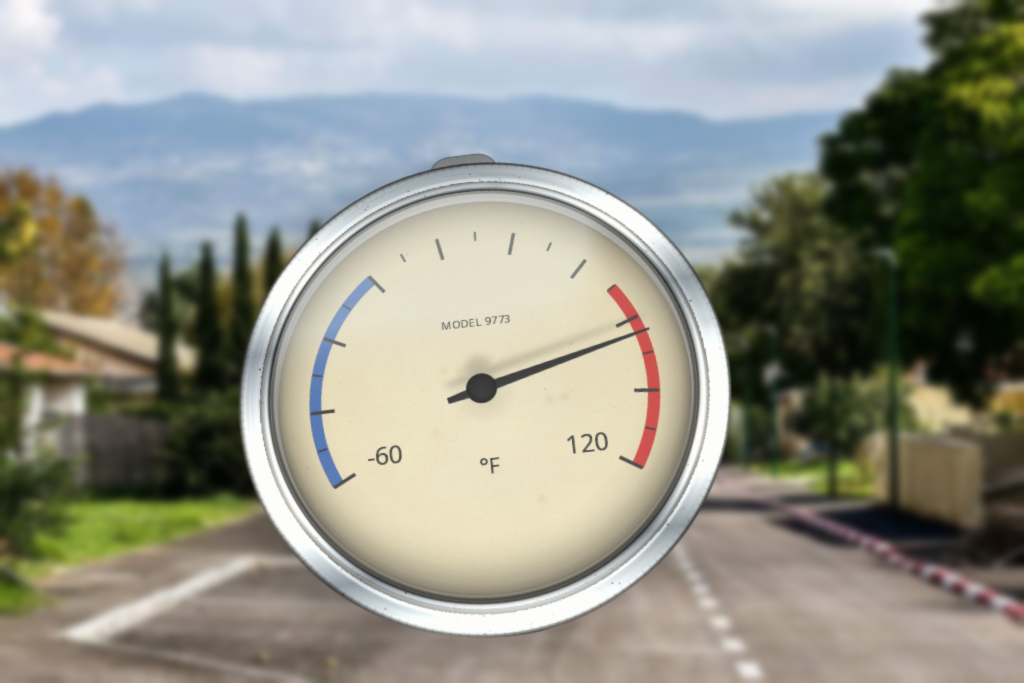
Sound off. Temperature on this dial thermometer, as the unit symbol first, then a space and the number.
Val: °F 85
